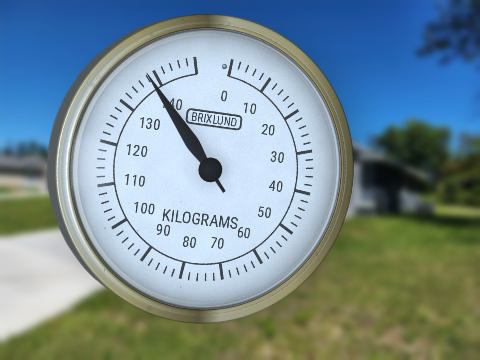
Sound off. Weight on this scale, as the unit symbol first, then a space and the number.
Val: kg 138
